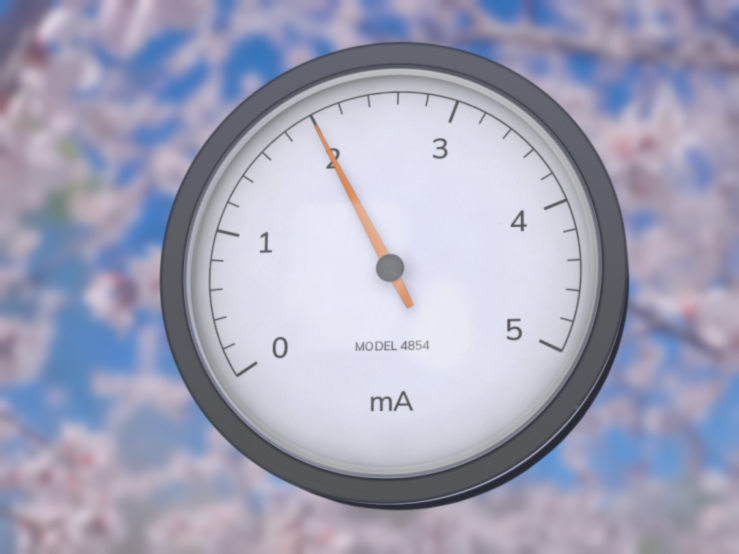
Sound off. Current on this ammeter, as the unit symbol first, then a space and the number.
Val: mA 2
